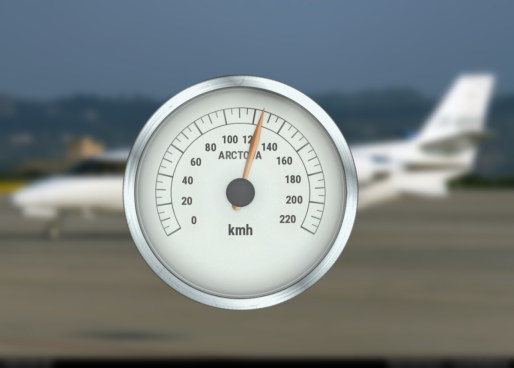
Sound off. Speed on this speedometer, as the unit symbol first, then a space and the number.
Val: km/h 125
